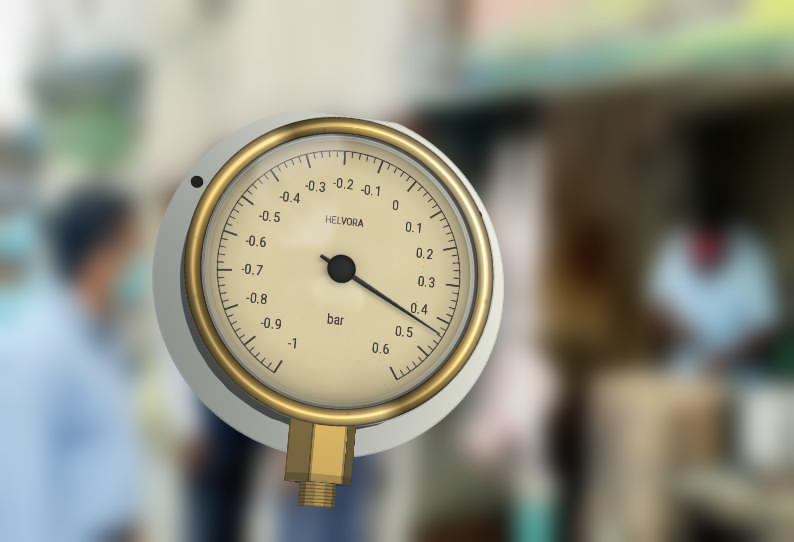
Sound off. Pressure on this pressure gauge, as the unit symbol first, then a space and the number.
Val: bar 0.44
